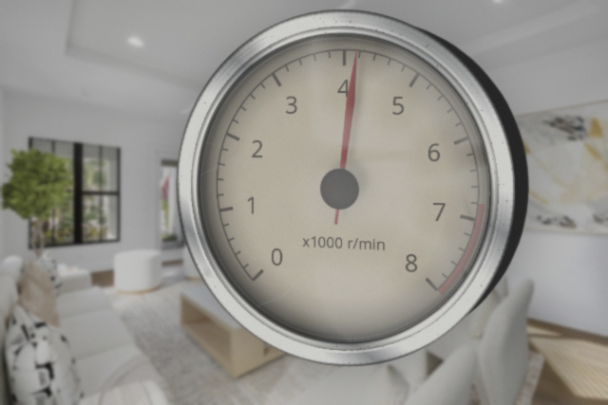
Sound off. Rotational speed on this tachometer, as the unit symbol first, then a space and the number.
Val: rpm 4200
